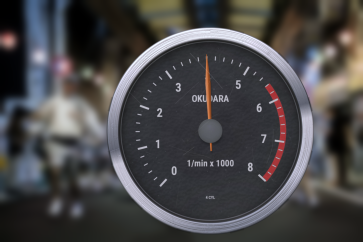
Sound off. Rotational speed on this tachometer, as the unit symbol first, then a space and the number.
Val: rpm 4000
